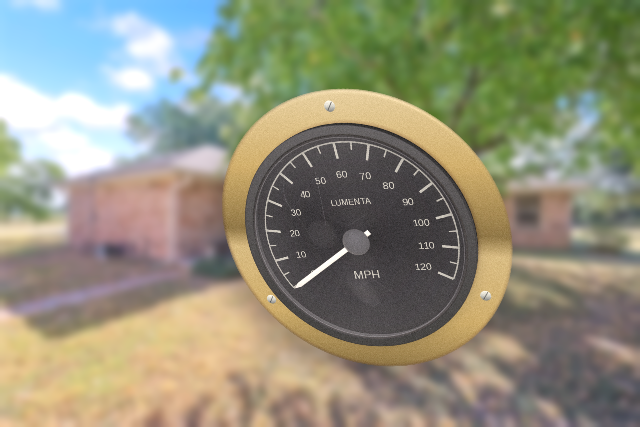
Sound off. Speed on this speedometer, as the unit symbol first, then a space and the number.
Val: mph 0
